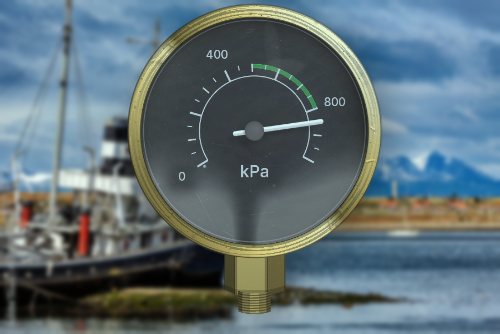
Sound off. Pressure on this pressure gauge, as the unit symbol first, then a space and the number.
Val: kPa 850
